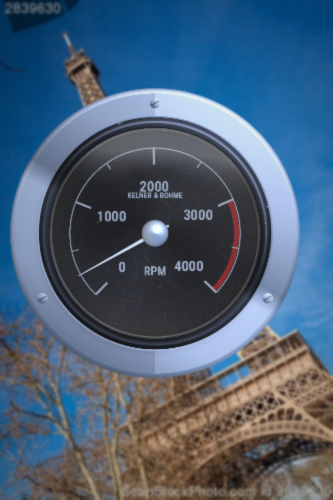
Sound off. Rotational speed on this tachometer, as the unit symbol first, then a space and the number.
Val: rpm 250
